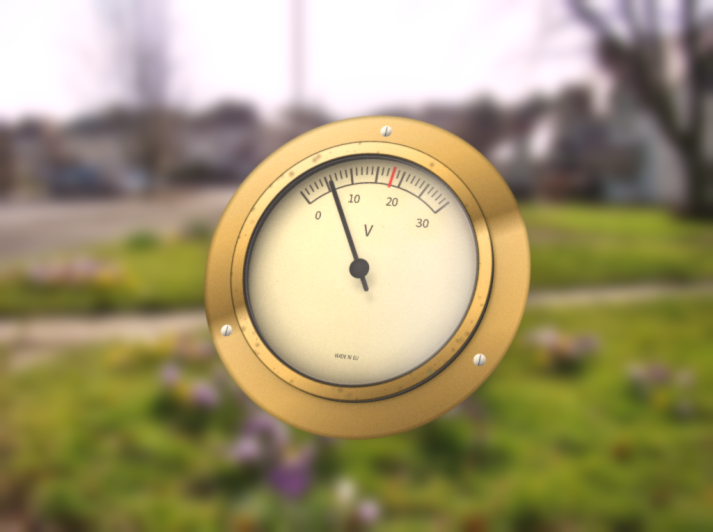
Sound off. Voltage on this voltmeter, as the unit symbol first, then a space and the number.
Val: V 6
